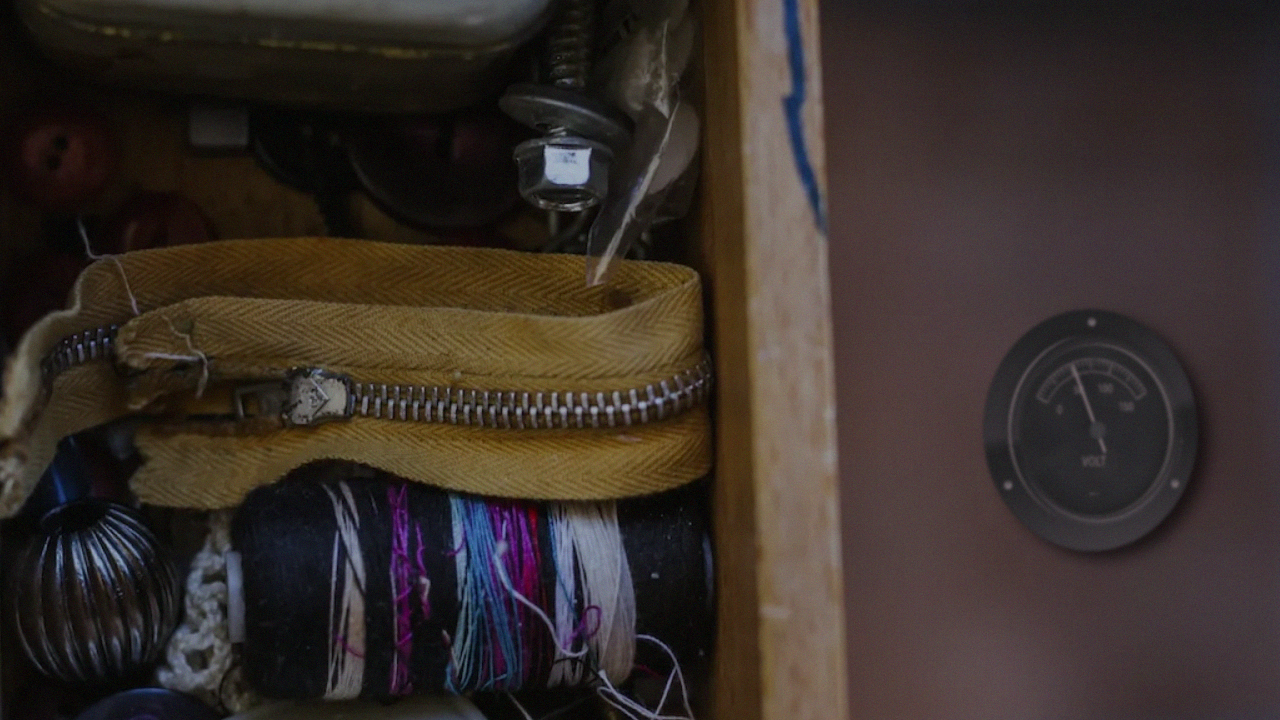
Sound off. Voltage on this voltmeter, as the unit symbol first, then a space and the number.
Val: V 50
